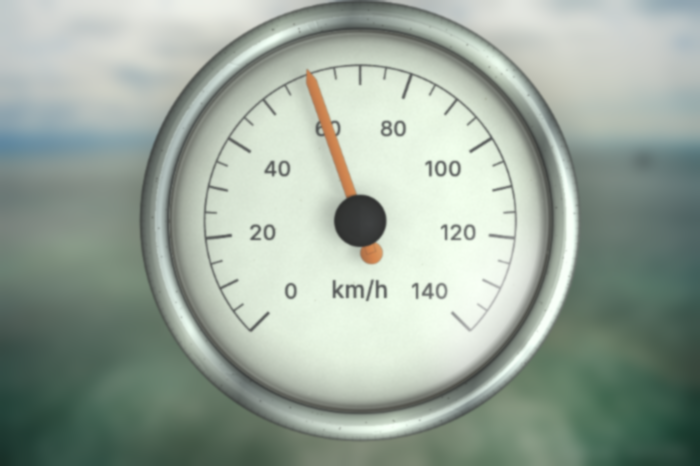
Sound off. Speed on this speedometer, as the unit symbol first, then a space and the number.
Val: km/h 60
